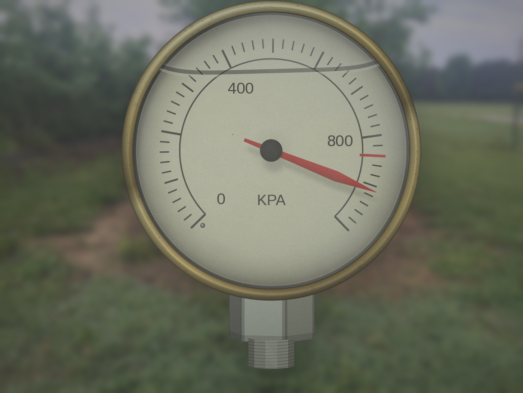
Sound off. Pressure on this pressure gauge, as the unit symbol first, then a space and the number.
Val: kPa 910
